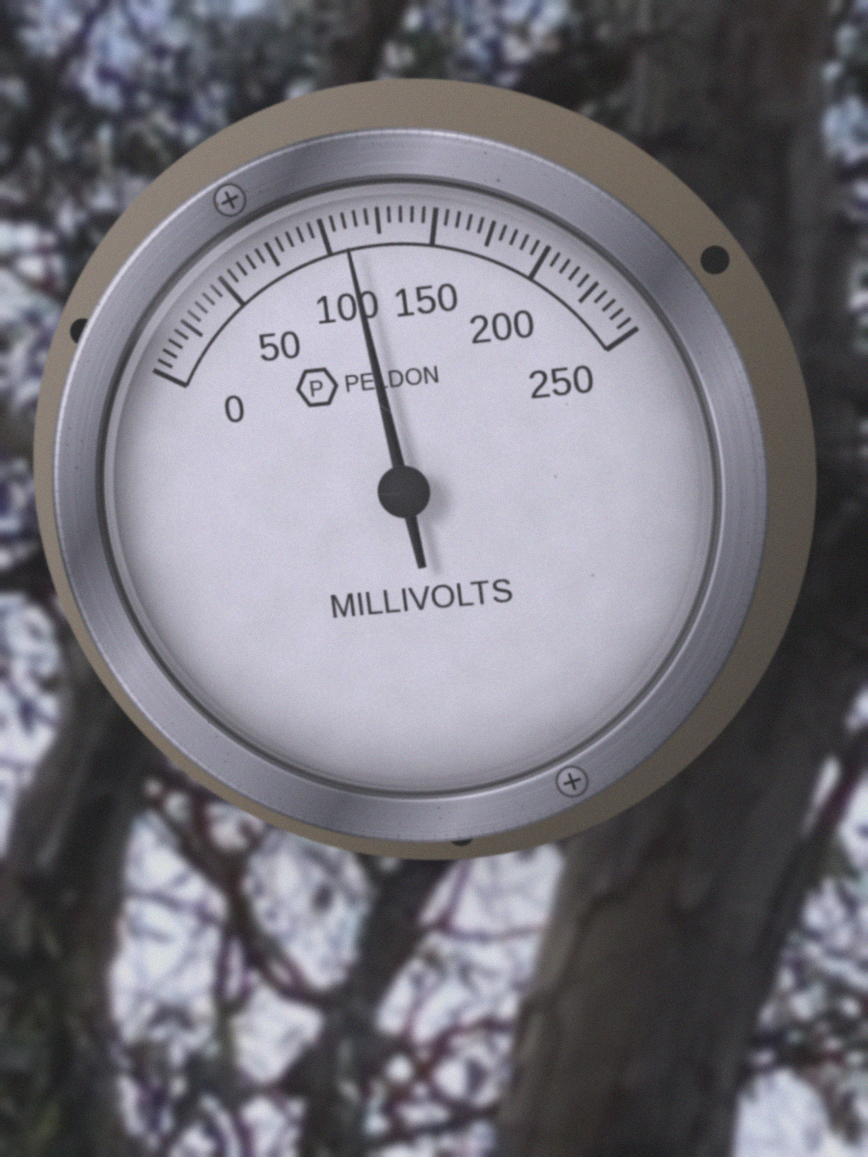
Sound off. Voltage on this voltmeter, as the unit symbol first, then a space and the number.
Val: mV 110
